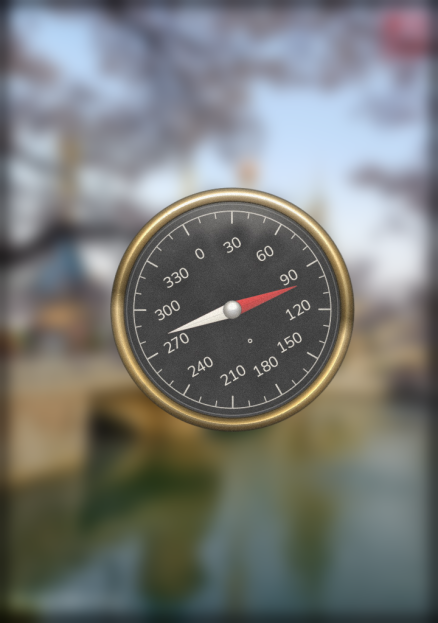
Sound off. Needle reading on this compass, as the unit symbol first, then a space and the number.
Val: ° 100
